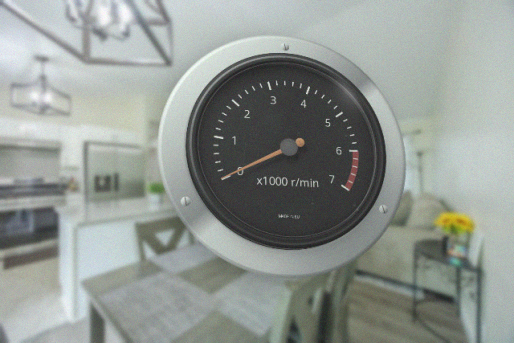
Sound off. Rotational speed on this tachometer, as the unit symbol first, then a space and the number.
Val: rpm 0
